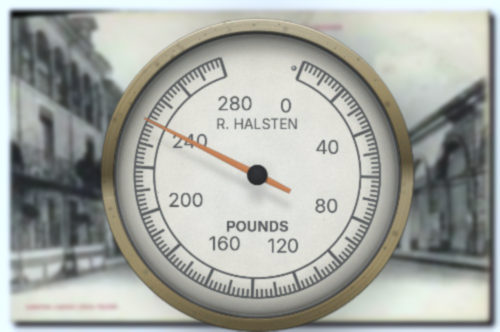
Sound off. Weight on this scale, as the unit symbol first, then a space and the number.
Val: lb 240
